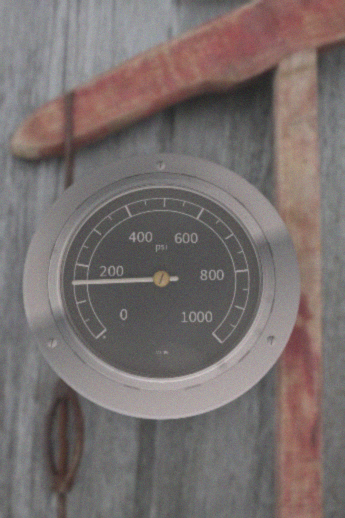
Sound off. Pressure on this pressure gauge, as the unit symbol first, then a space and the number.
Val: psi 150
